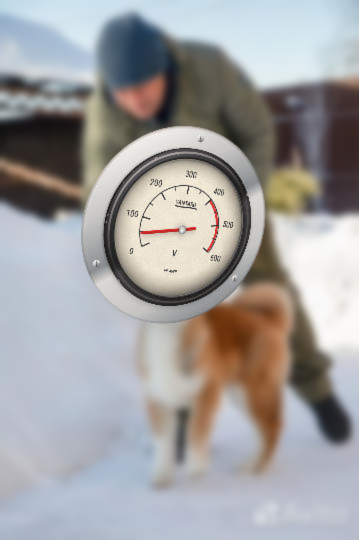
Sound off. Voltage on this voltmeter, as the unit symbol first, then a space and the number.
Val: V 50
